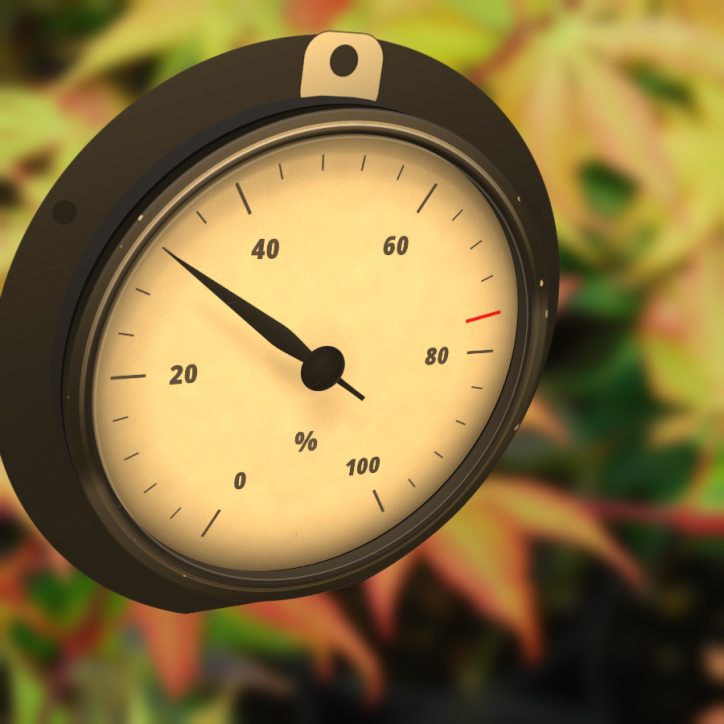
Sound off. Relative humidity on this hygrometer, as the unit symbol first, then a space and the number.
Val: % 32
